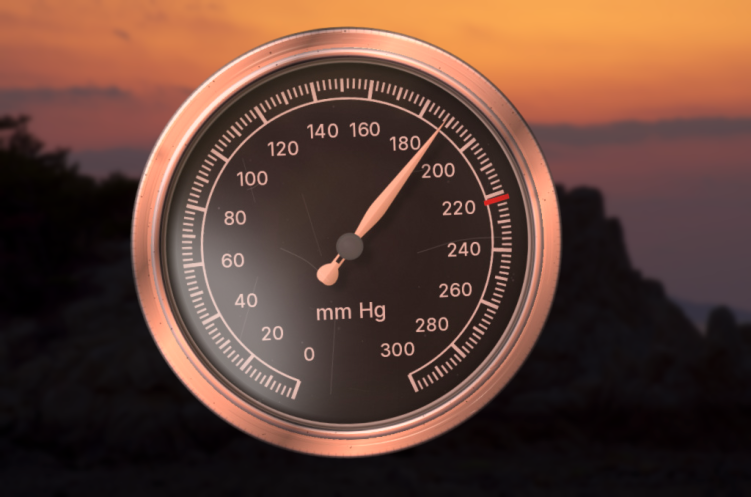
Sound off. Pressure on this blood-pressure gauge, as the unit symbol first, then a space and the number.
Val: mmHg 188
